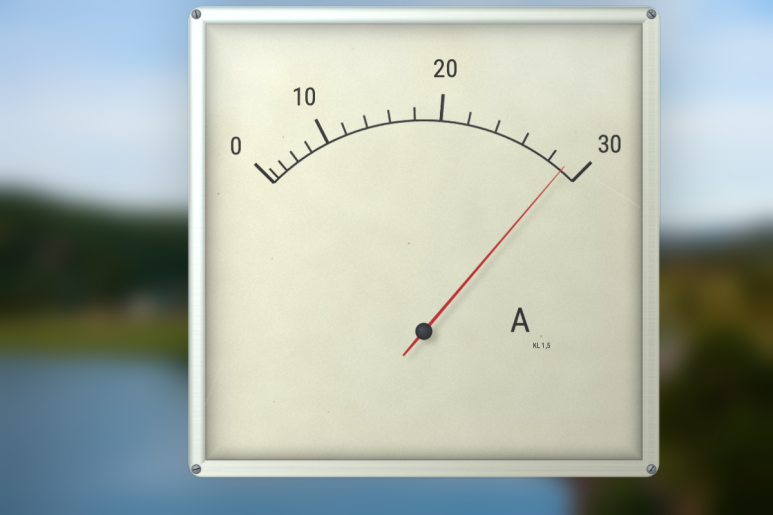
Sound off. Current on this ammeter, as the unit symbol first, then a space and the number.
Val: A 29
